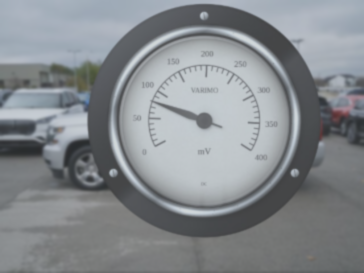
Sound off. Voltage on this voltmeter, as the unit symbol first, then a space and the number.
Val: mV 80
